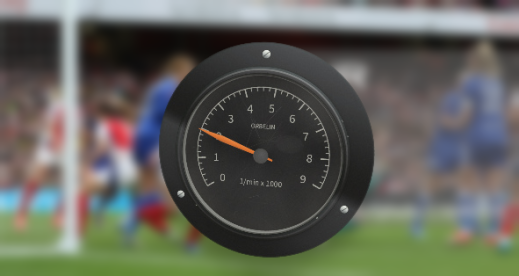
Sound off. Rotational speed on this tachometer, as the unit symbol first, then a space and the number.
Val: rpm 2000
